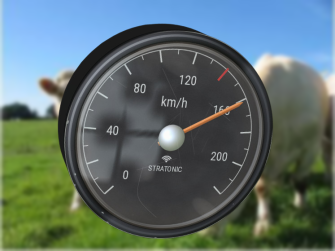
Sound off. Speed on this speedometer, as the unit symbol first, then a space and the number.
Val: km/h 160
